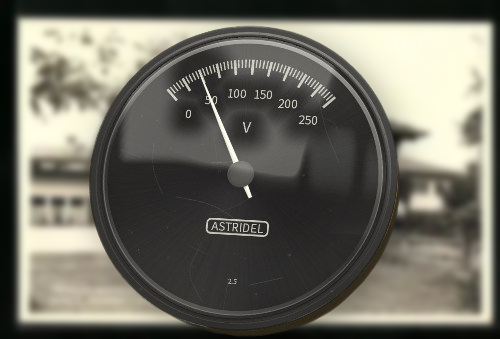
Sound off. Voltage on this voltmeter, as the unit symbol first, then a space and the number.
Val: V 50
